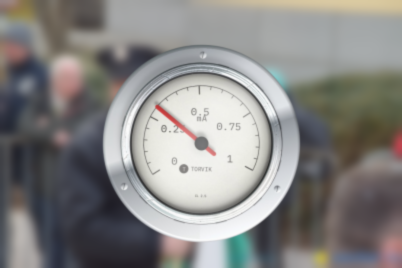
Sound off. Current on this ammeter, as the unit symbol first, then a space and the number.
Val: mA 0.3
